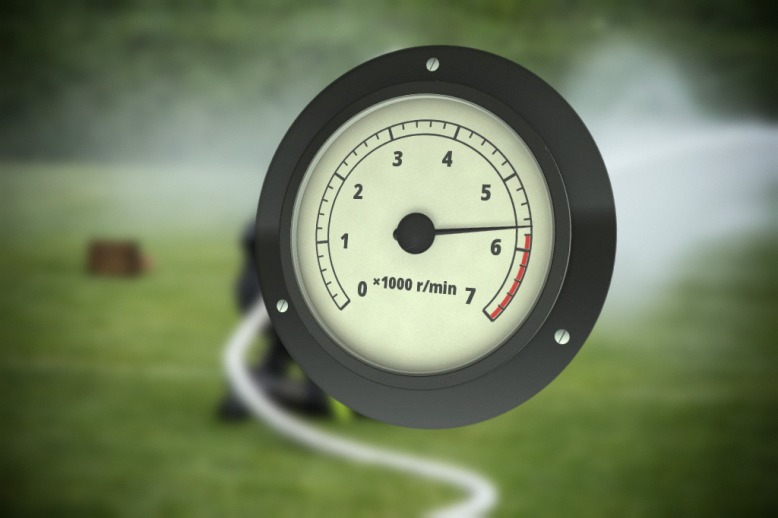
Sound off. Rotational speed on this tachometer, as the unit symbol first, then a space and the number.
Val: rpm 5700
